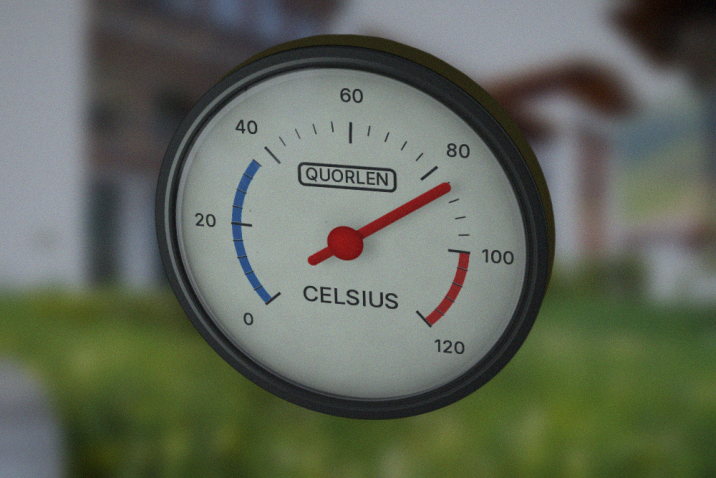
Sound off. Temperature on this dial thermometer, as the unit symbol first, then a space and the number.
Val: °C 84
